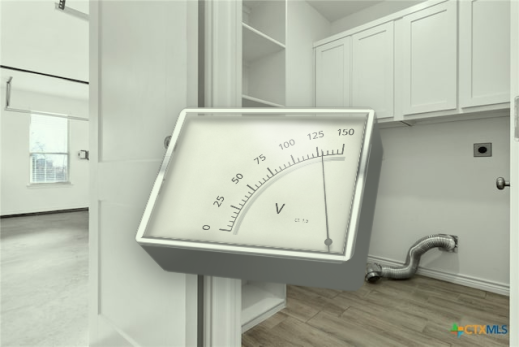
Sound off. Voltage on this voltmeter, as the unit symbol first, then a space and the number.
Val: V 130
